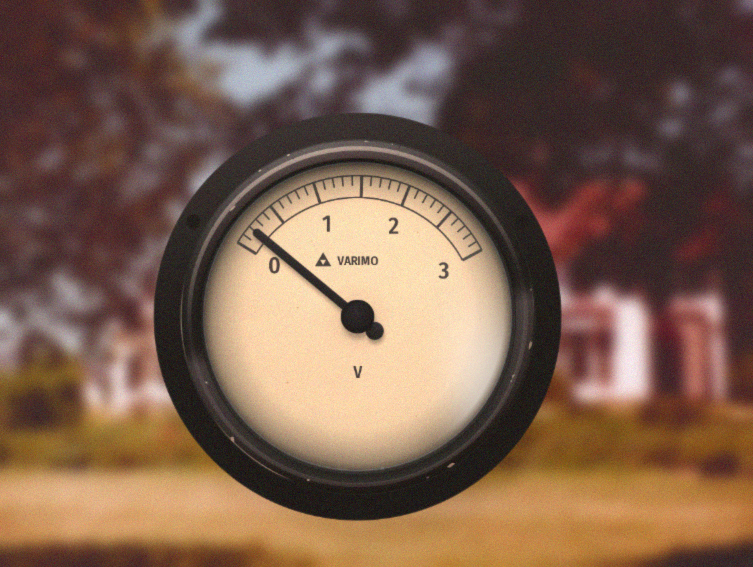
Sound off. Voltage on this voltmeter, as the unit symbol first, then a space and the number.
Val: V 0.2
